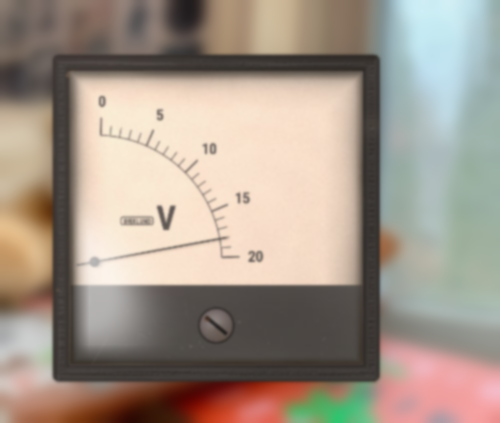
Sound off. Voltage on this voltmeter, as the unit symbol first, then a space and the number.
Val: V 18
